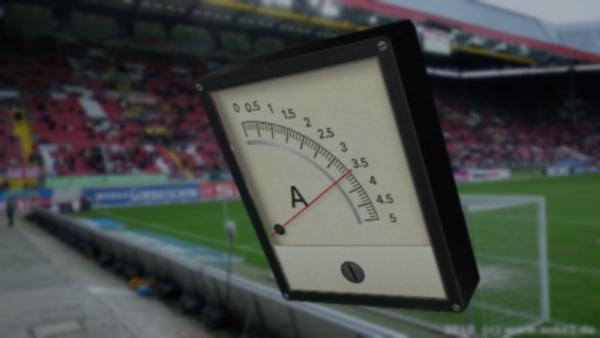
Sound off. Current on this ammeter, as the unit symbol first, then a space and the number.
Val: A 3.5
